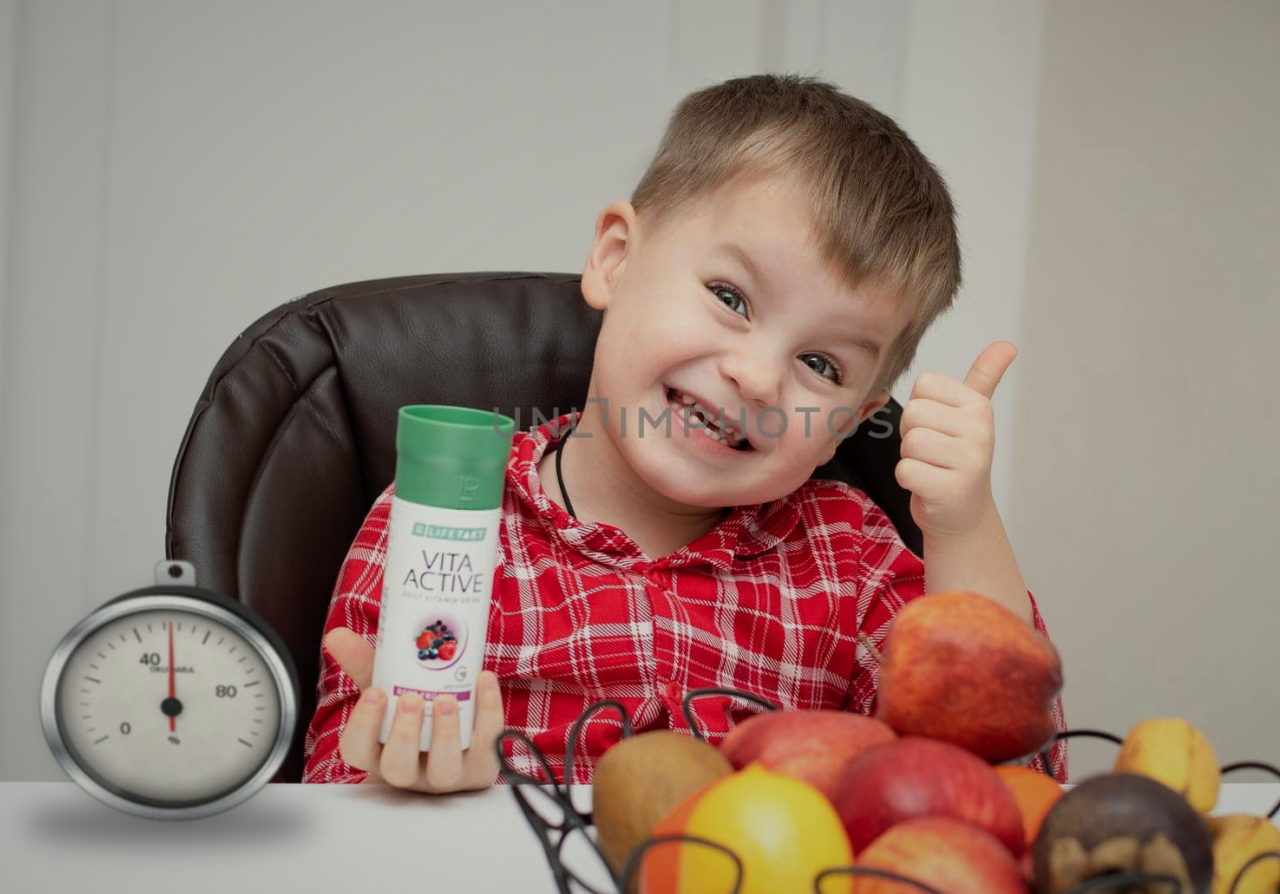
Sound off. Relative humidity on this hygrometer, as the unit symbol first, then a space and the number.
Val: % 50
